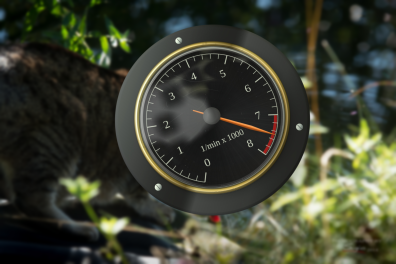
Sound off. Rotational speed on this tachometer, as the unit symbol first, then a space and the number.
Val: rpm 7500
